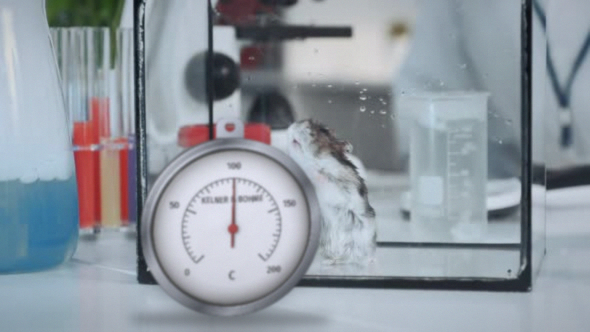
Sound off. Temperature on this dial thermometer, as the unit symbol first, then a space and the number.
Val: °C 100
